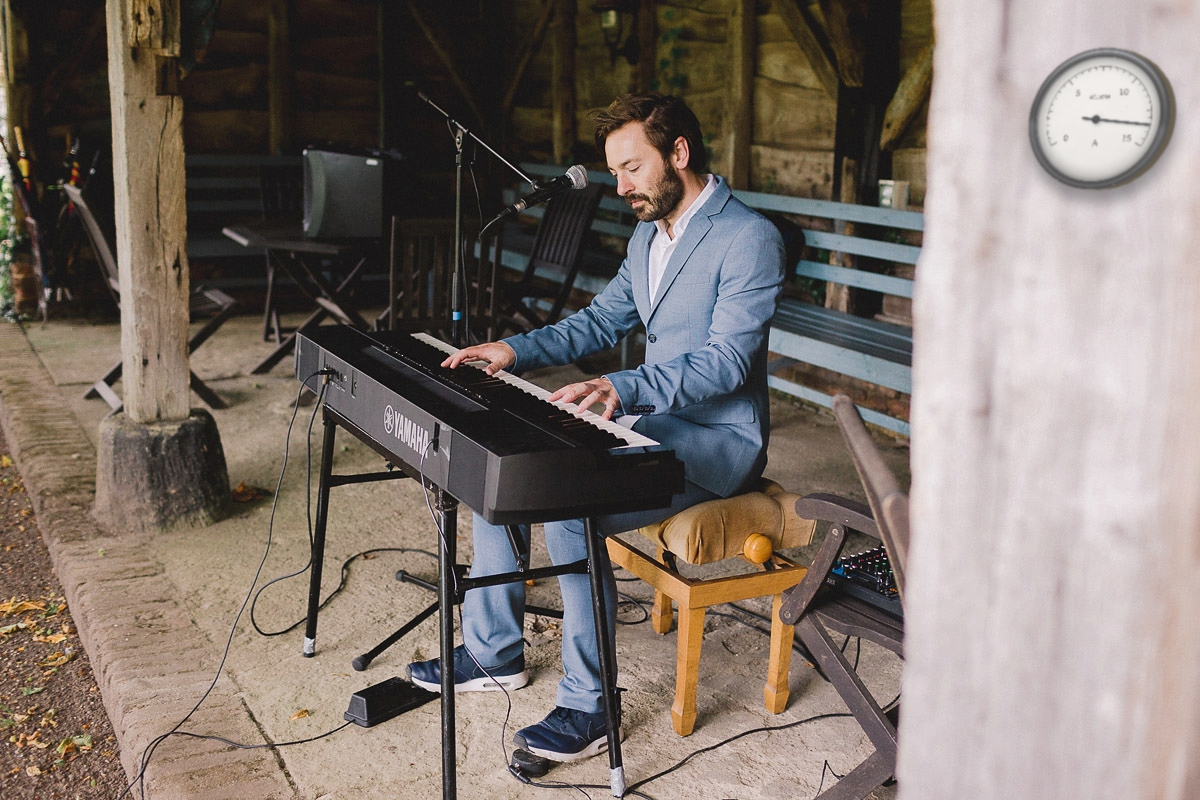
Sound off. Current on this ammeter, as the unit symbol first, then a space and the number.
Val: A 13.5
